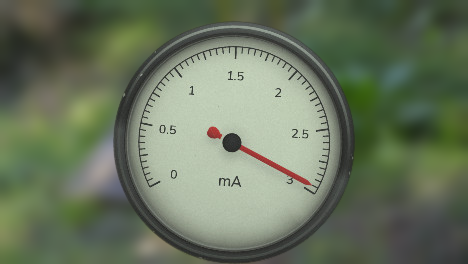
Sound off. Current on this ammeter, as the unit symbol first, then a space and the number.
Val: mA 2.95
